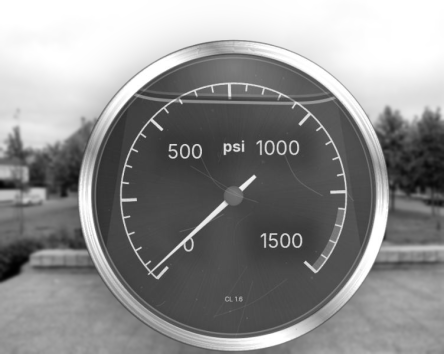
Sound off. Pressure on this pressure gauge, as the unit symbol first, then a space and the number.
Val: psi 25
